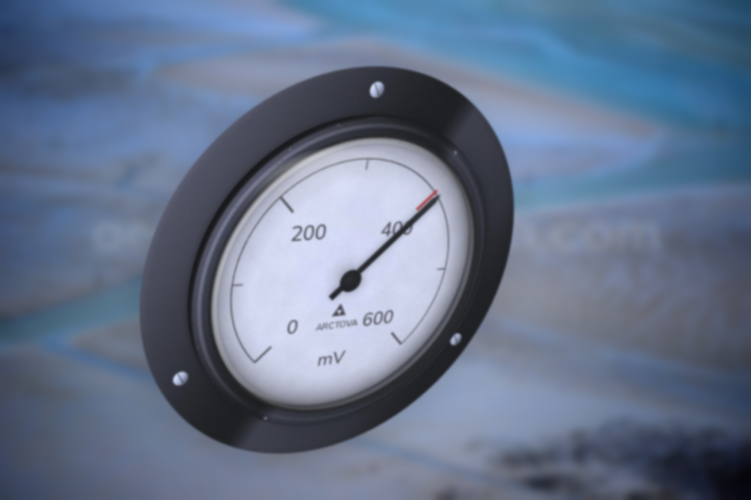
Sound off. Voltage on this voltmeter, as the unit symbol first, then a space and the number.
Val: mV 400
